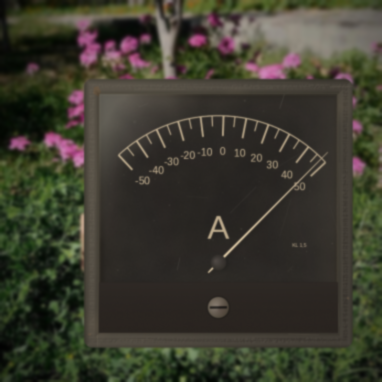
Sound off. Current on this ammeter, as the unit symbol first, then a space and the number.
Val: A 47.5
